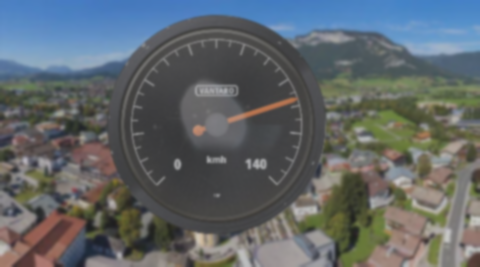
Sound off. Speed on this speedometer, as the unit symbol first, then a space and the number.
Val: km/h 107.5
